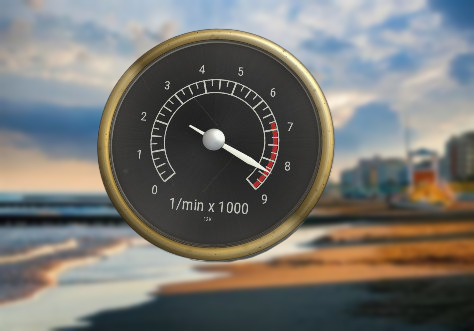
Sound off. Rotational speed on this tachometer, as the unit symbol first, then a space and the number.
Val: rpm 8375
